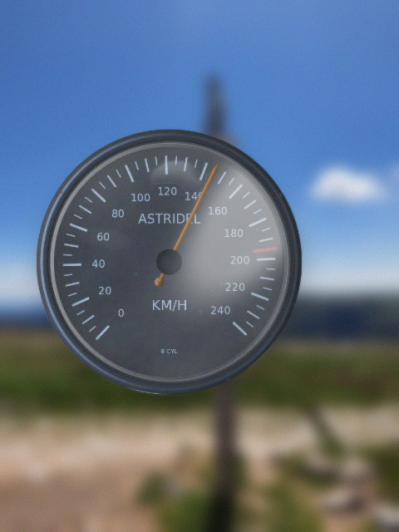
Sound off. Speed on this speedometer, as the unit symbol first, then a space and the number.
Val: km/h 145
